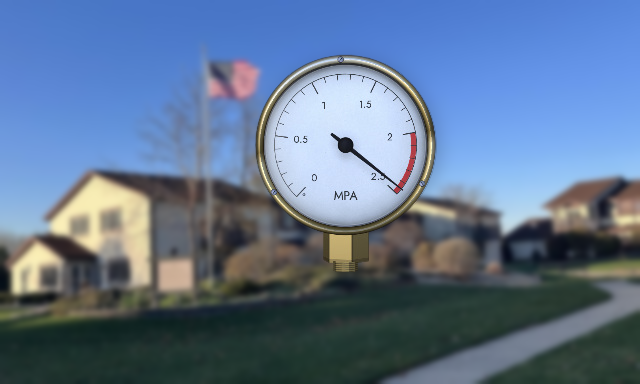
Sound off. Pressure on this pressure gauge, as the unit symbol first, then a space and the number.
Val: MPa 2.45
